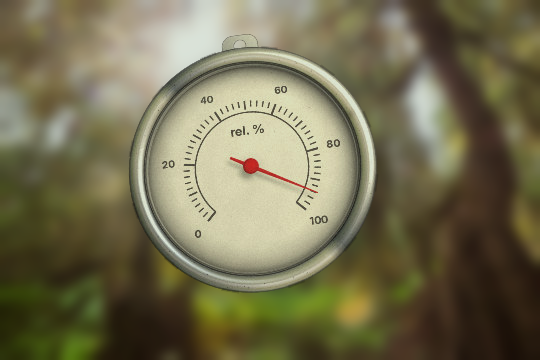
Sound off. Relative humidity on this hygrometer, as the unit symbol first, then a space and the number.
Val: % 94
